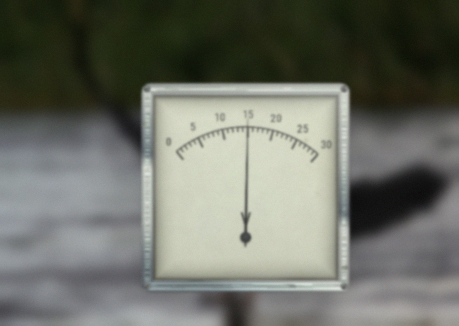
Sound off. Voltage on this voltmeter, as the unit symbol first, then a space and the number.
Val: V 15
